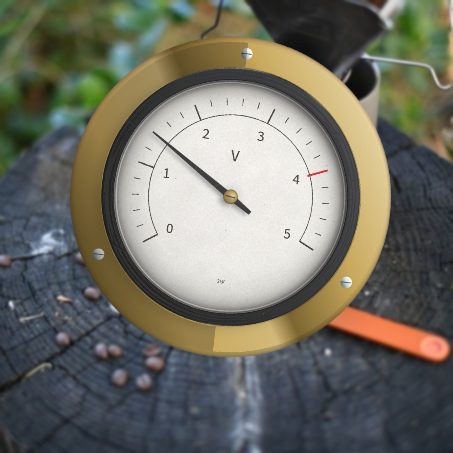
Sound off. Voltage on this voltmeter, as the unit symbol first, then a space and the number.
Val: V 1.4
